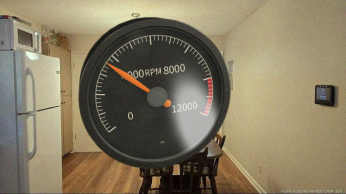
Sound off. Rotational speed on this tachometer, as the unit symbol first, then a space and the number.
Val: rpm 3600
